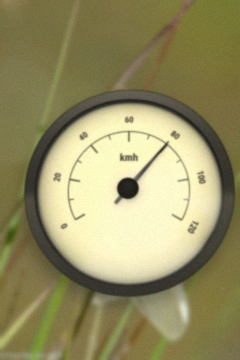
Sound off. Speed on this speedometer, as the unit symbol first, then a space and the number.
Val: km/h 80
